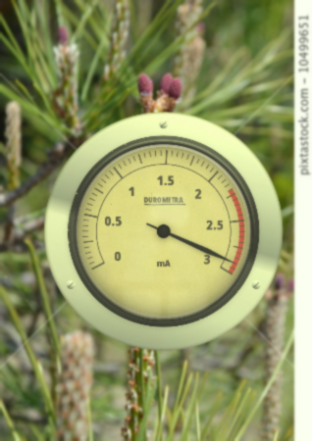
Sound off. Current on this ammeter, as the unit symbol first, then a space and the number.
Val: mA 2.9
